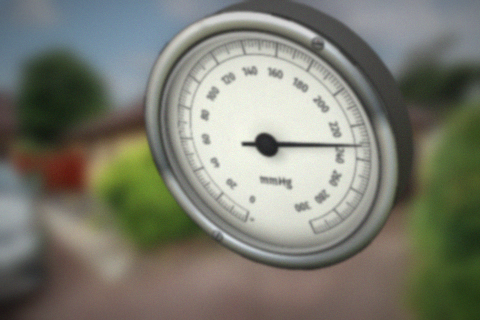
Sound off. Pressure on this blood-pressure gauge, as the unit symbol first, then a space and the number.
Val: mmHg 230
